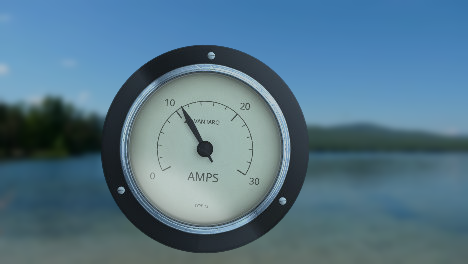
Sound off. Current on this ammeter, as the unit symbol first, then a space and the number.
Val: A 11
